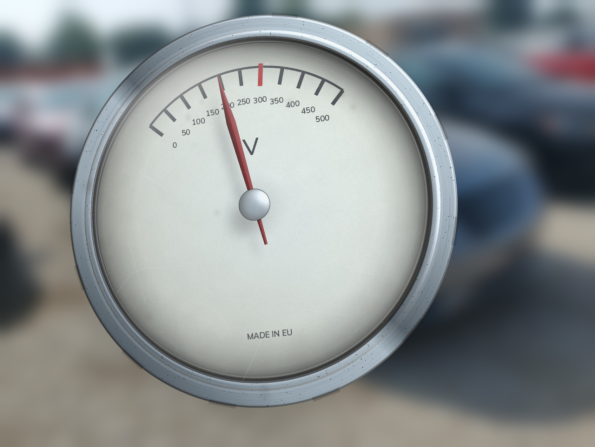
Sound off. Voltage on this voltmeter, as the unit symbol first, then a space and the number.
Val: V 200
